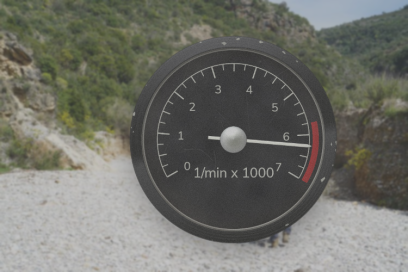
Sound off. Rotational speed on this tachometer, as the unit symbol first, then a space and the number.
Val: rpm 6250
